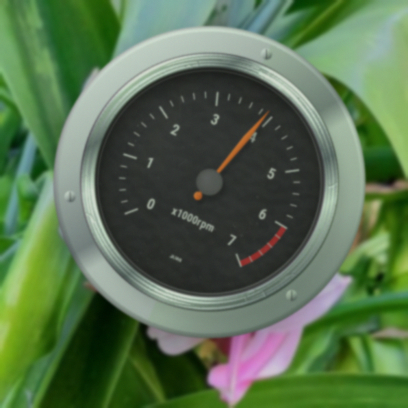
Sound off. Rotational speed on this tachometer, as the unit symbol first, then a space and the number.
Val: rpm 3900
